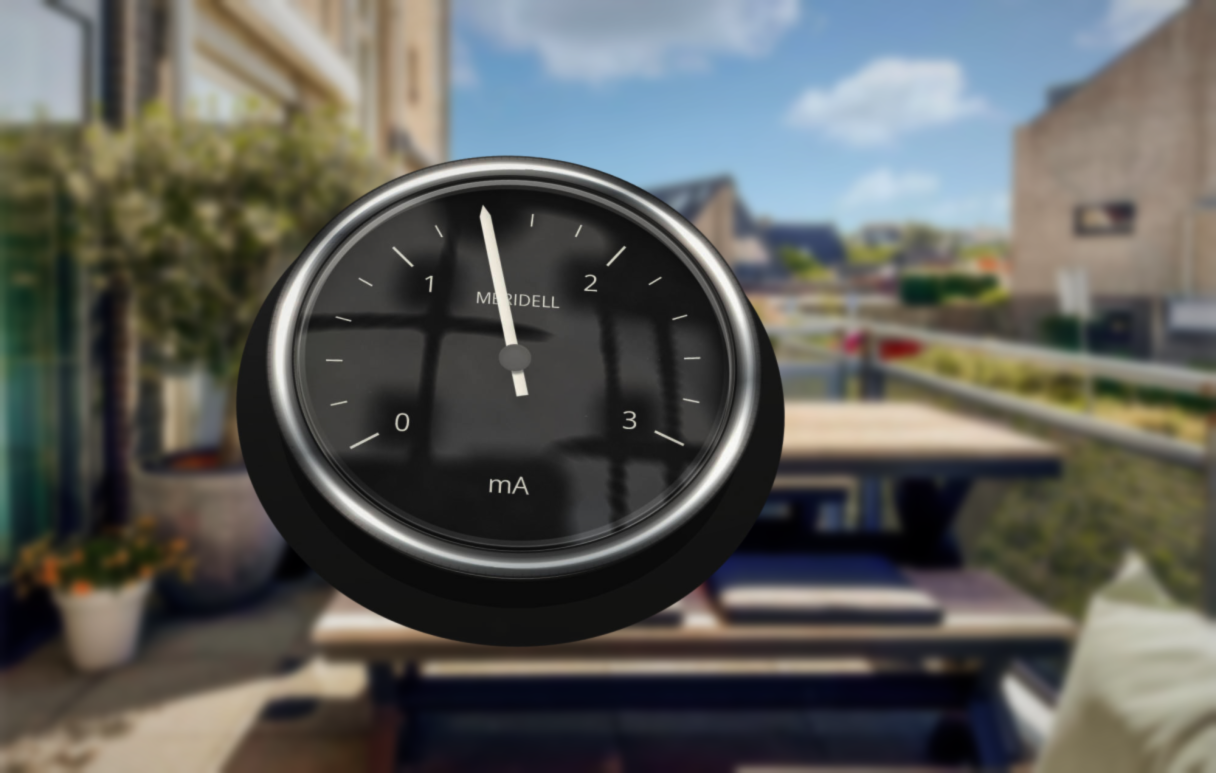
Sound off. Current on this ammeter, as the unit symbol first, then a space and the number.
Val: mA 1.4
